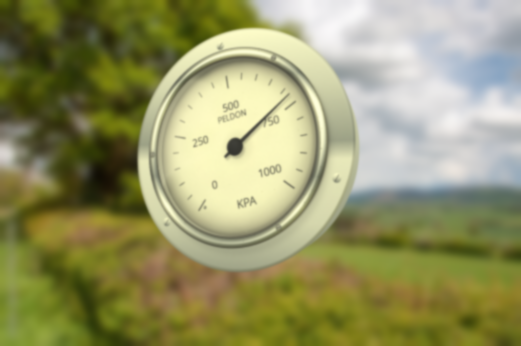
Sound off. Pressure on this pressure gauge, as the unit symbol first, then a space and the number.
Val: kPa 725
